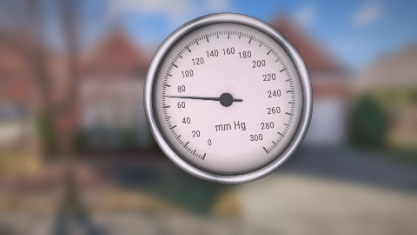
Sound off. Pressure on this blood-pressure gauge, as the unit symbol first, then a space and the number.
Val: mmHg 70
